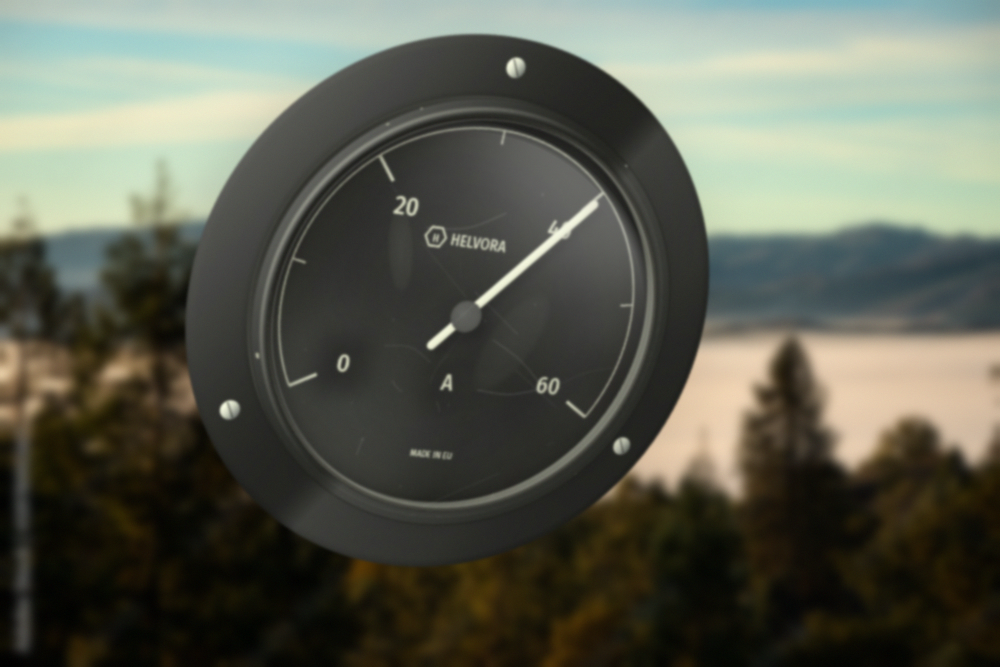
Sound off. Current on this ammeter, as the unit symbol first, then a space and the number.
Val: A 40
